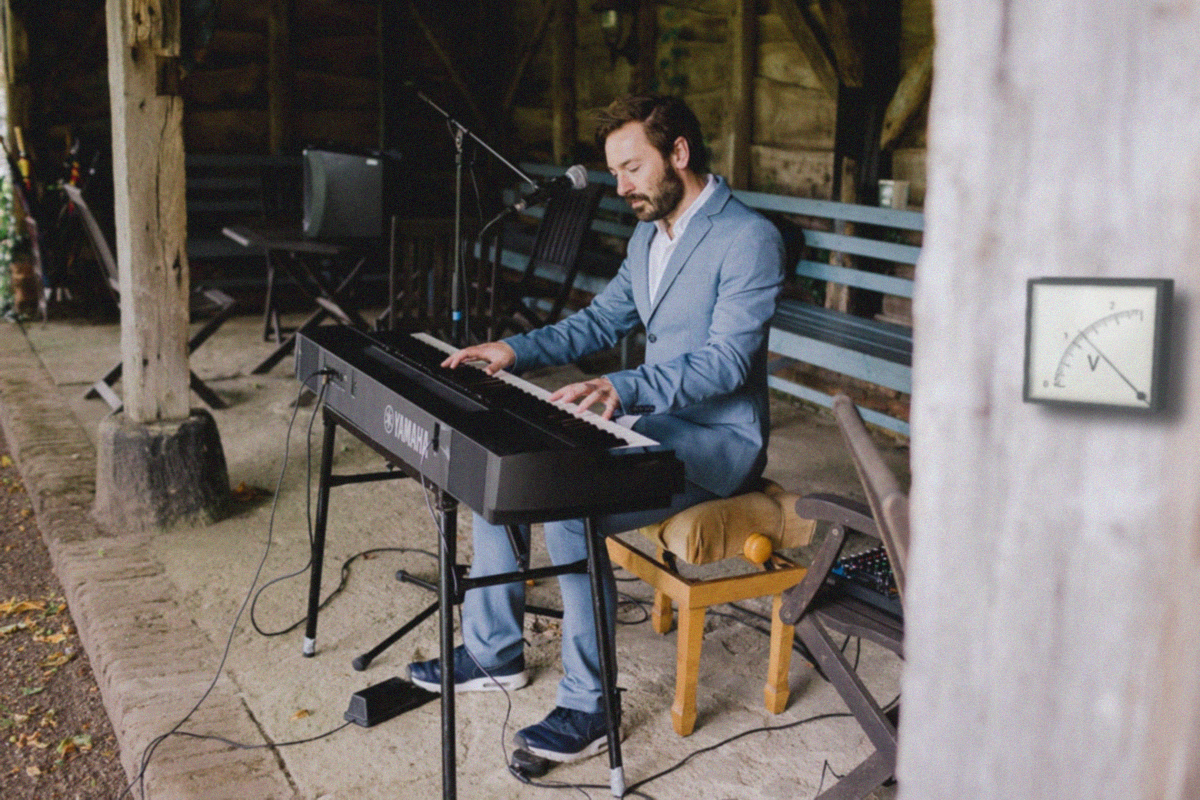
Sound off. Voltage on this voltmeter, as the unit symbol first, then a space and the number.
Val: V 1.25
